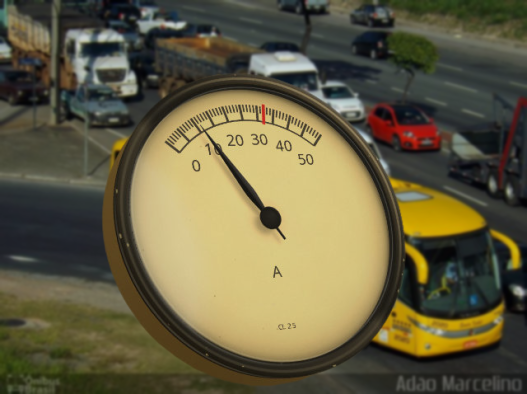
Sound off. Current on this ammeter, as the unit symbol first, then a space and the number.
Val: A 10
